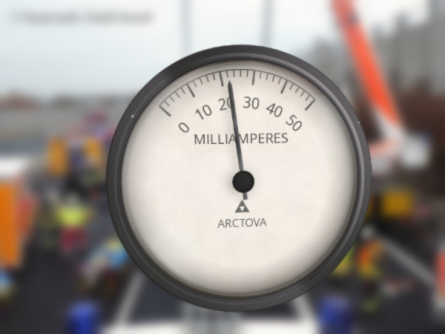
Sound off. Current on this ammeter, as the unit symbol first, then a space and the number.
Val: mA 22
